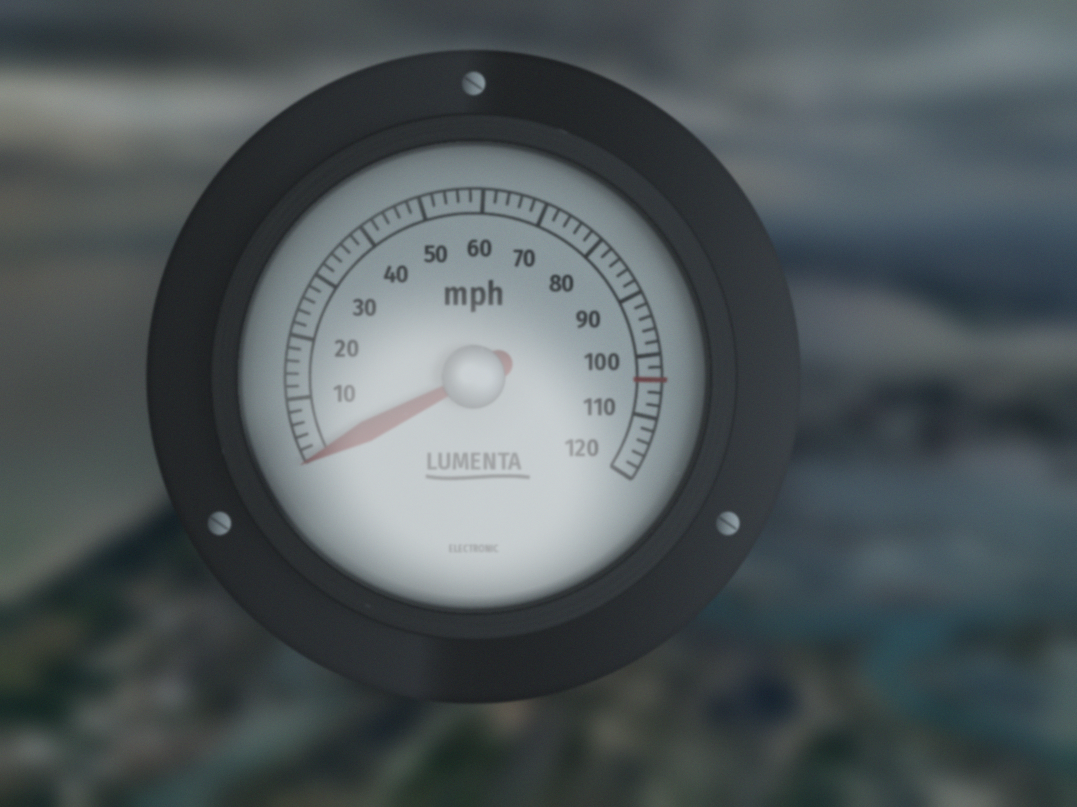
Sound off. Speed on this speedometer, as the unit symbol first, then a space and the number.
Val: mph 0
